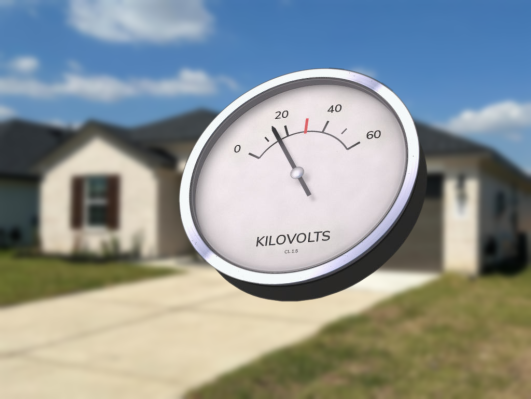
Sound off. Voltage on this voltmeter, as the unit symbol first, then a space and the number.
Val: kV 15
